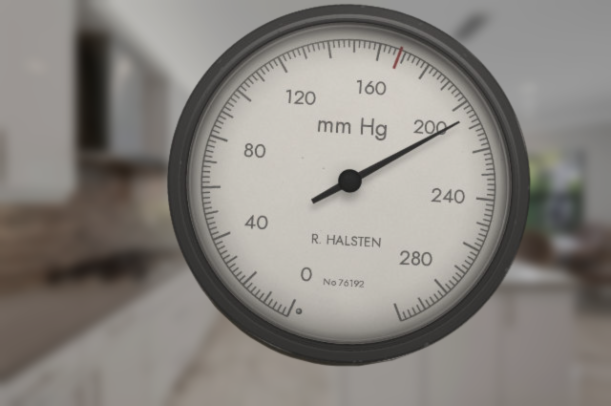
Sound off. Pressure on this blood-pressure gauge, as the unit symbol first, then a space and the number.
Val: mmHg 206
